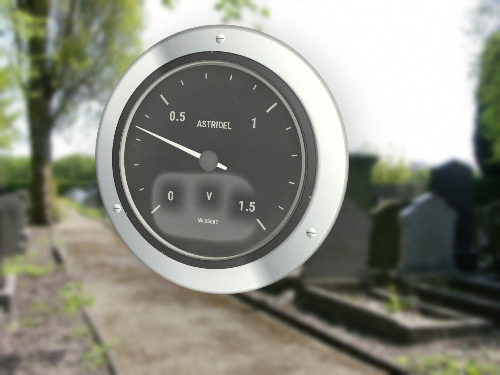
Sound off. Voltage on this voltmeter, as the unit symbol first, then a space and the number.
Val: V 0.35
